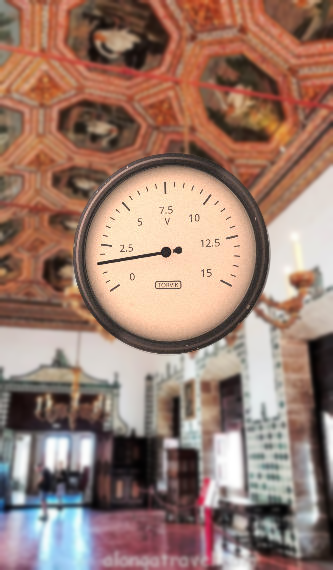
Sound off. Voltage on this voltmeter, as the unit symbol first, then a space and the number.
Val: V 1.5
